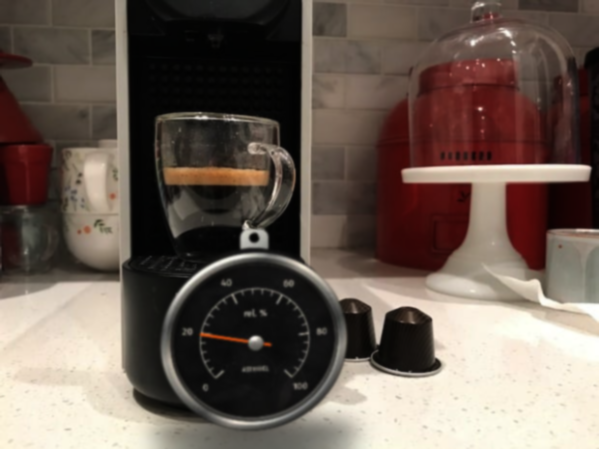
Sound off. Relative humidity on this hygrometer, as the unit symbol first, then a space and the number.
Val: % 20
